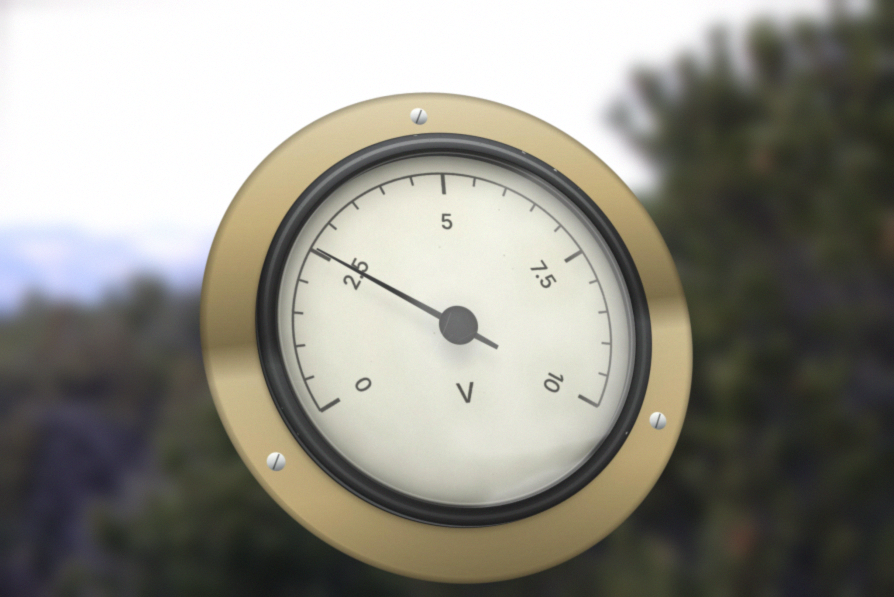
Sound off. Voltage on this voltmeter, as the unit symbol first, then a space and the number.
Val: V 2.5
